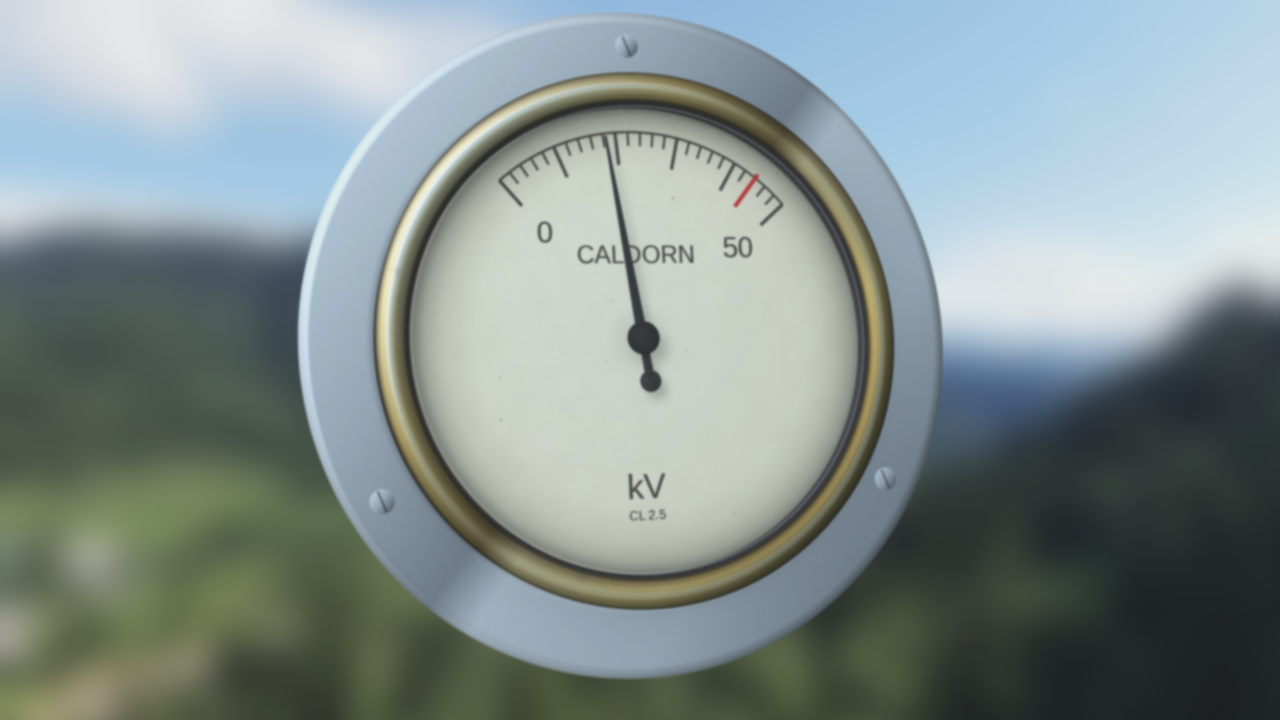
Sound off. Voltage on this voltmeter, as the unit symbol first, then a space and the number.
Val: kV 18
